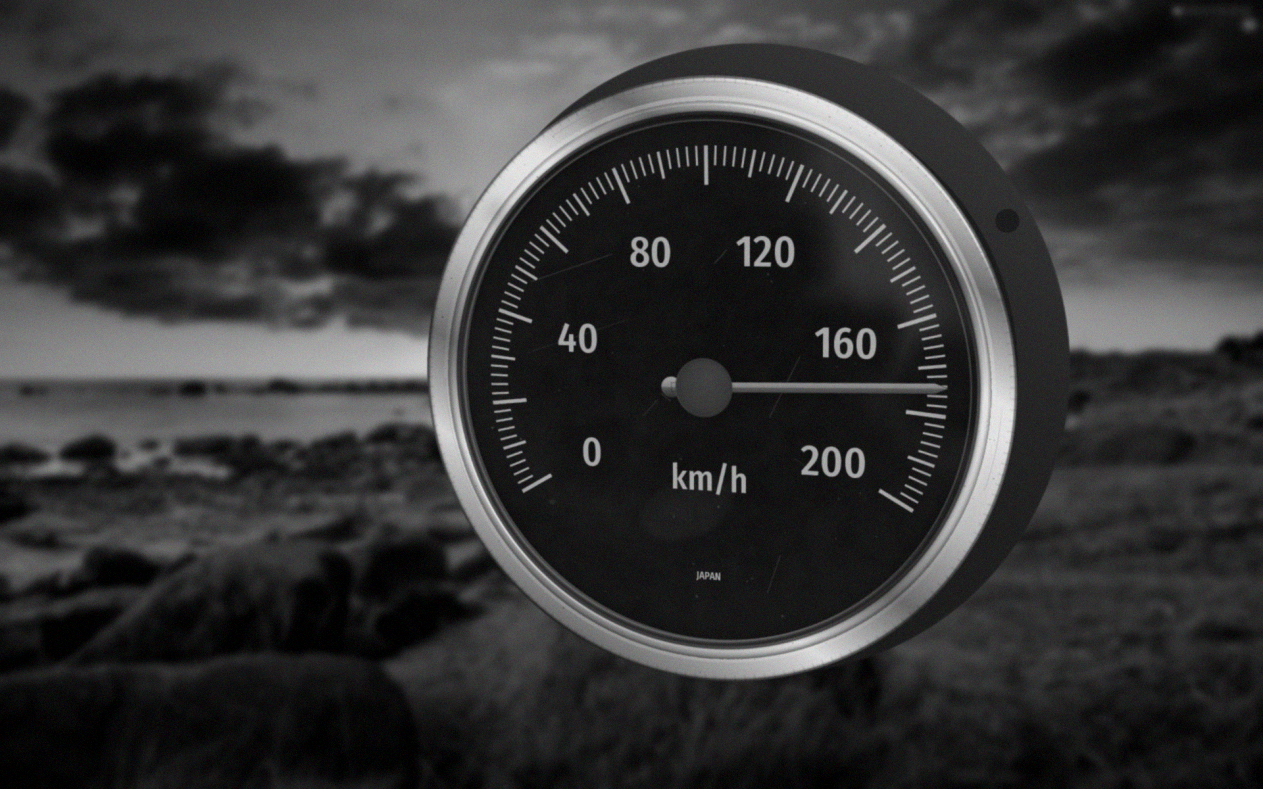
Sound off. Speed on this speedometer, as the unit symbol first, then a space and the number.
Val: km/h 174
